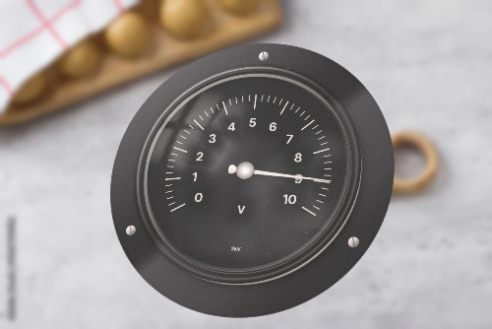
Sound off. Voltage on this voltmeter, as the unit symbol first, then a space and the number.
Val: V 9
